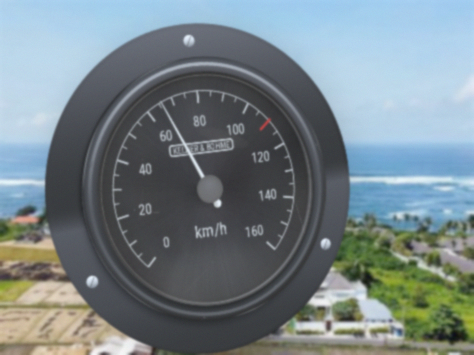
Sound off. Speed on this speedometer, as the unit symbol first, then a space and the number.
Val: km/h 65
